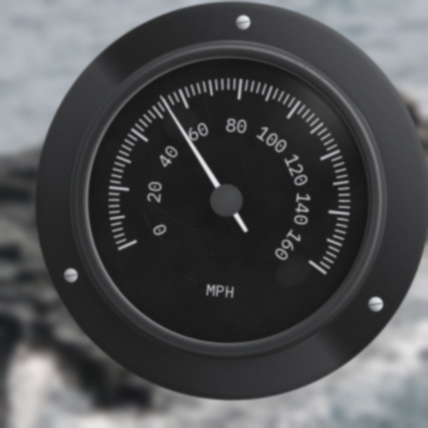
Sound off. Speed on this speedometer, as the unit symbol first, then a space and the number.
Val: mph 54
